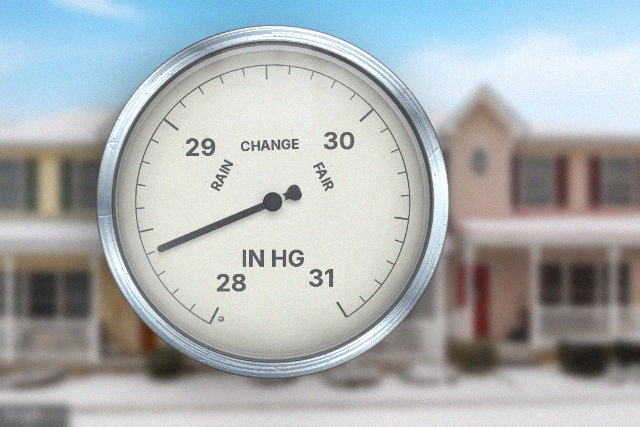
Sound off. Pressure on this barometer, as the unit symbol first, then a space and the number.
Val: inHg 28.4
